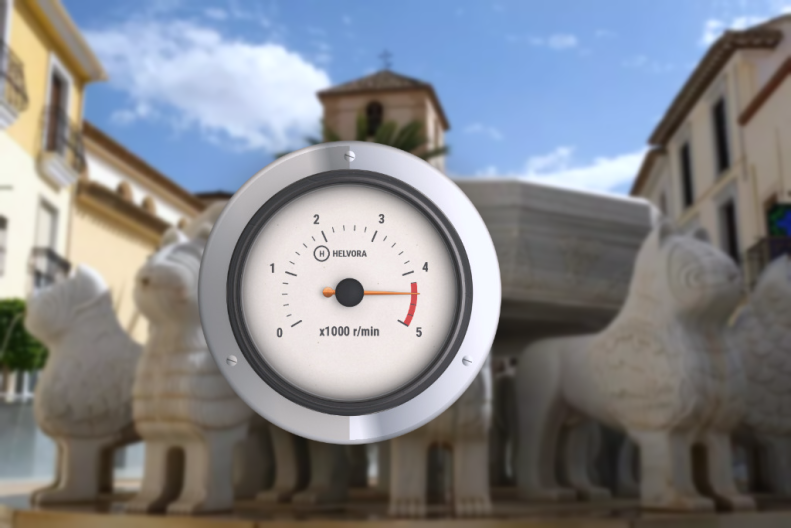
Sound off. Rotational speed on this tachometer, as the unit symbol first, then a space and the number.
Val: rpm 4400
